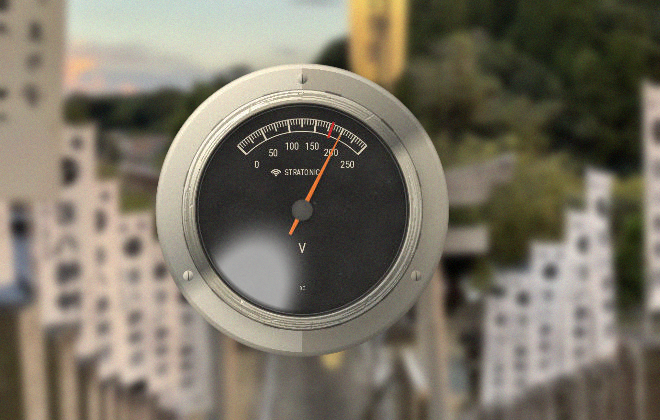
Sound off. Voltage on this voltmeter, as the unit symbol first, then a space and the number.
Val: V 200
